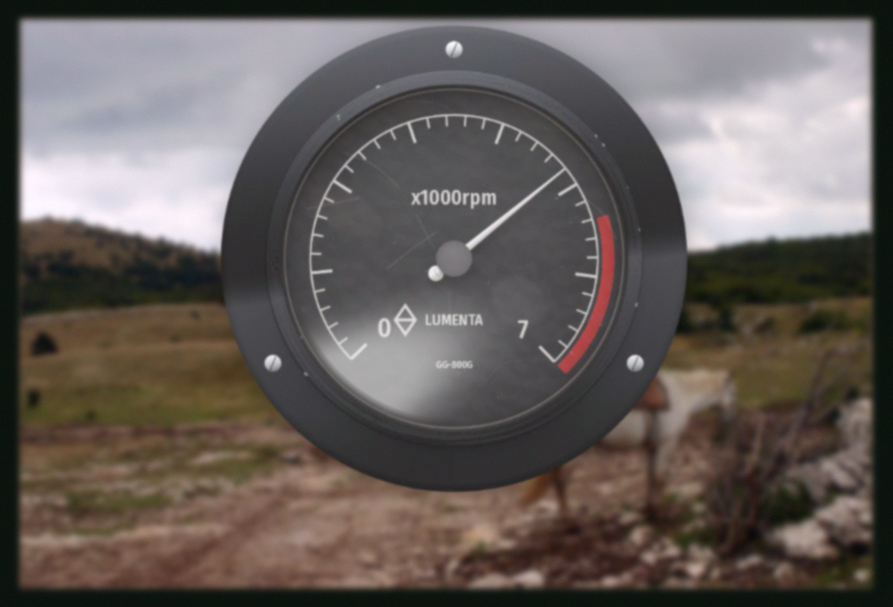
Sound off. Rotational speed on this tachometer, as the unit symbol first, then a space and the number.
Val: rpm 4800
